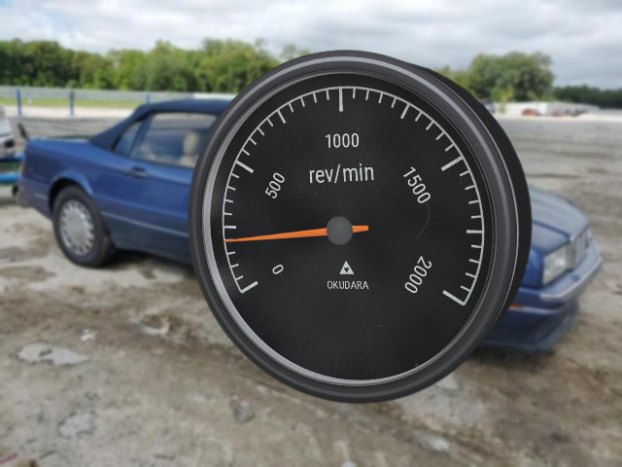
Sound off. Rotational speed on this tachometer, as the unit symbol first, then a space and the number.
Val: rpm 200
